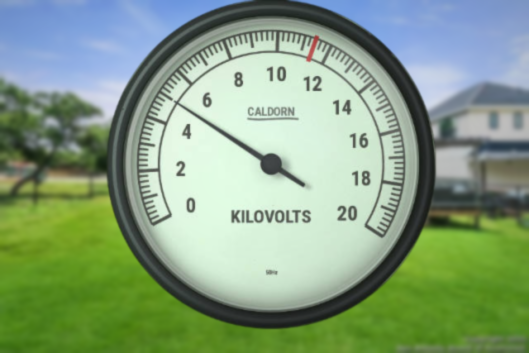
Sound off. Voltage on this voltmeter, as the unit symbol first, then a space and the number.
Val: kV 5
